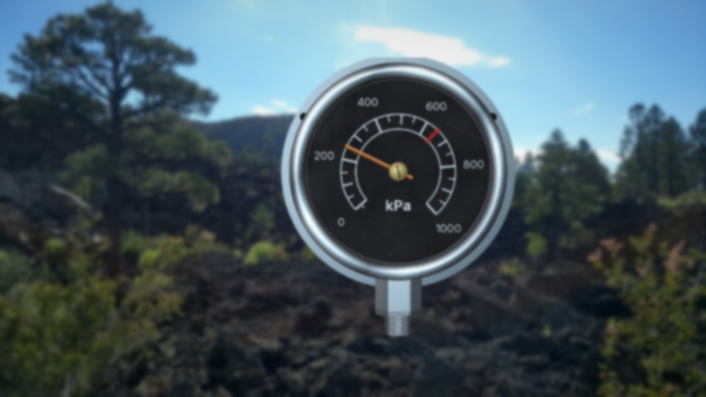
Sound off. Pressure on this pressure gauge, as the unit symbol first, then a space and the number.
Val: kPa 250
